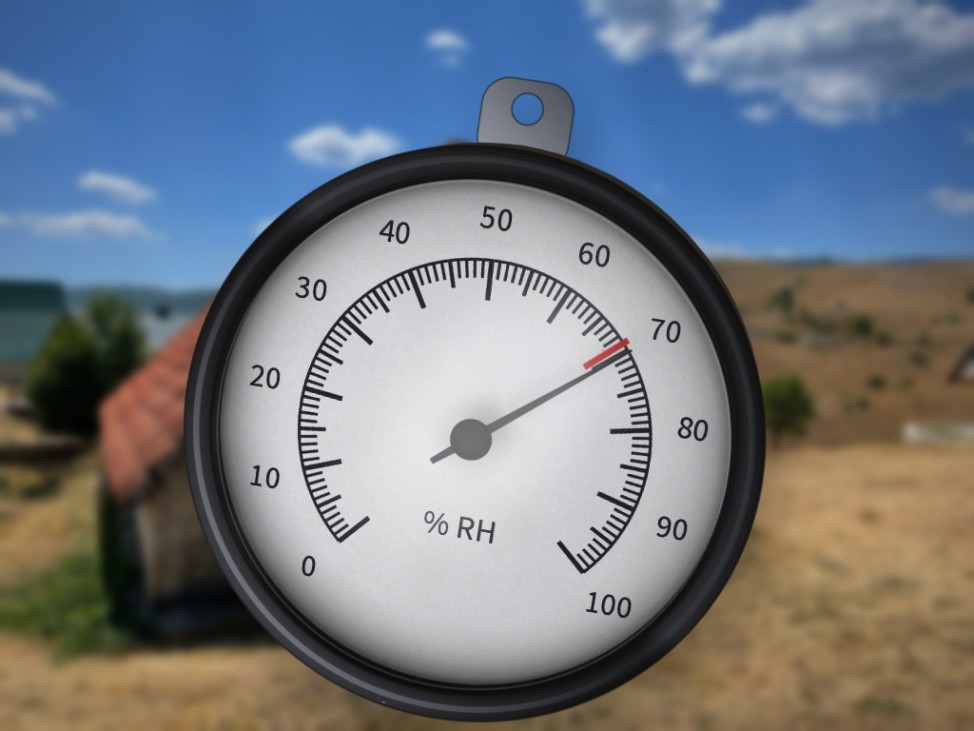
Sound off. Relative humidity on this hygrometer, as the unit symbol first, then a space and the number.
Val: % 70
